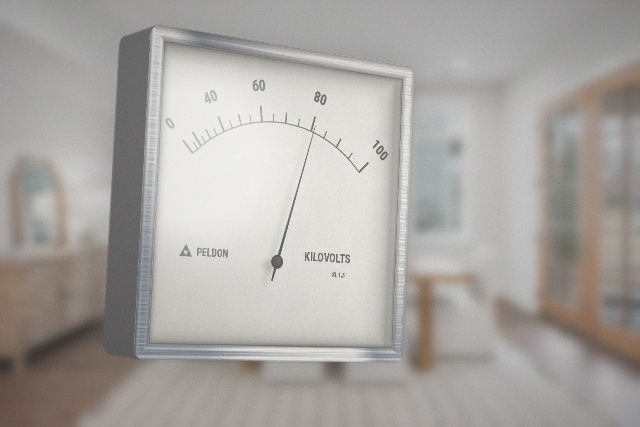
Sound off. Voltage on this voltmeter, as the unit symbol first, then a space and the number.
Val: kV 80
